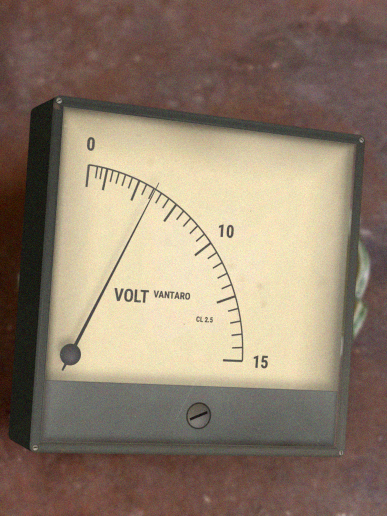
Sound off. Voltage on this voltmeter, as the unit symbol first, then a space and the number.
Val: V 6
